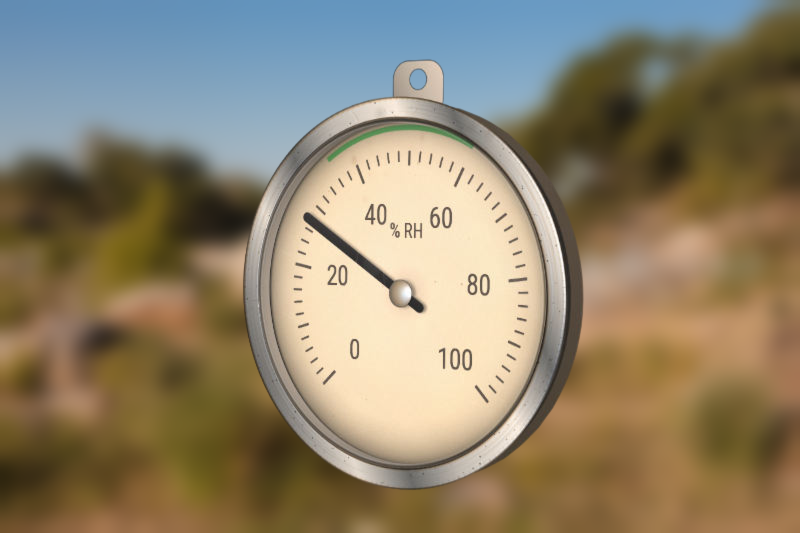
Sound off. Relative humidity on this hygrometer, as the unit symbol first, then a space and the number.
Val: % 28
